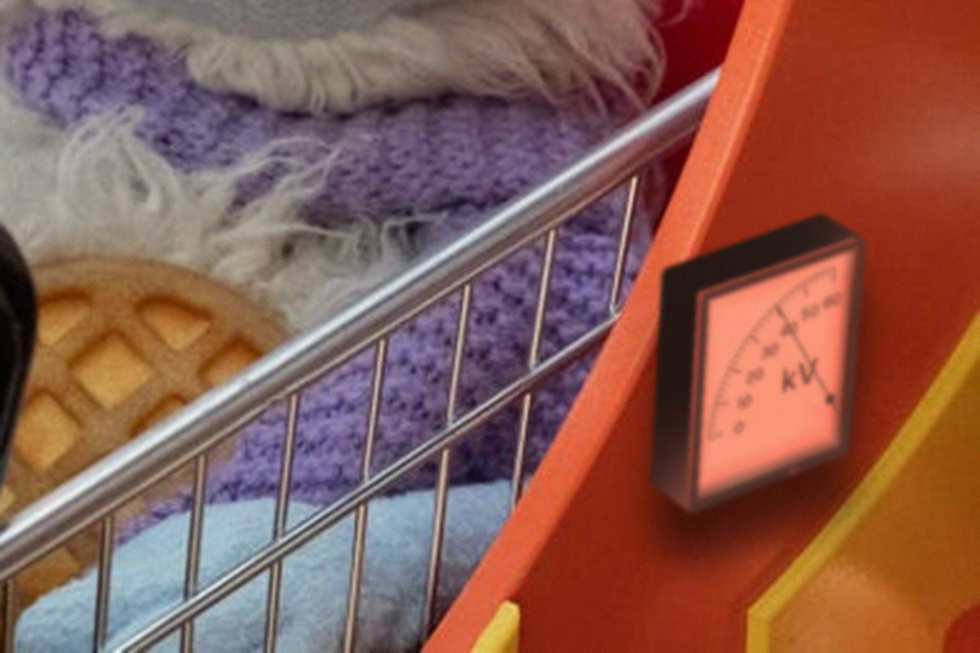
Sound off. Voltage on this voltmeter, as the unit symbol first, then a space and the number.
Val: kV 40
